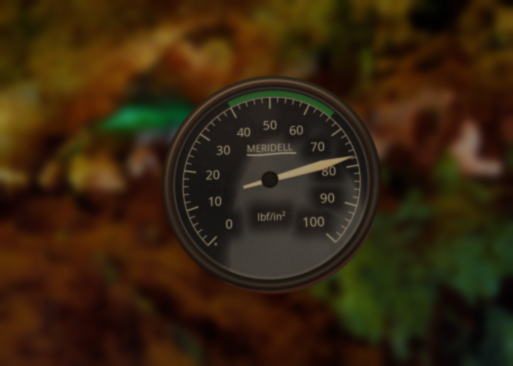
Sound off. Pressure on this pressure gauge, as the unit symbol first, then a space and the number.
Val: psi 78
